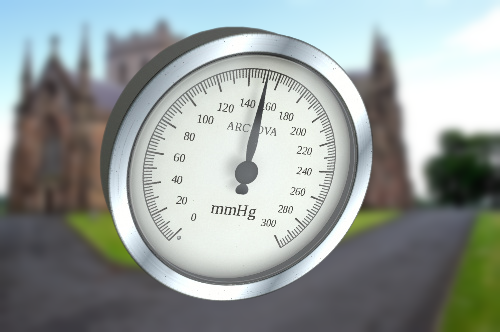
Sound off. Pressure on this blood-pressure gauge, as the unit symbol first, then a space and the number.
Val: mmHg 150
